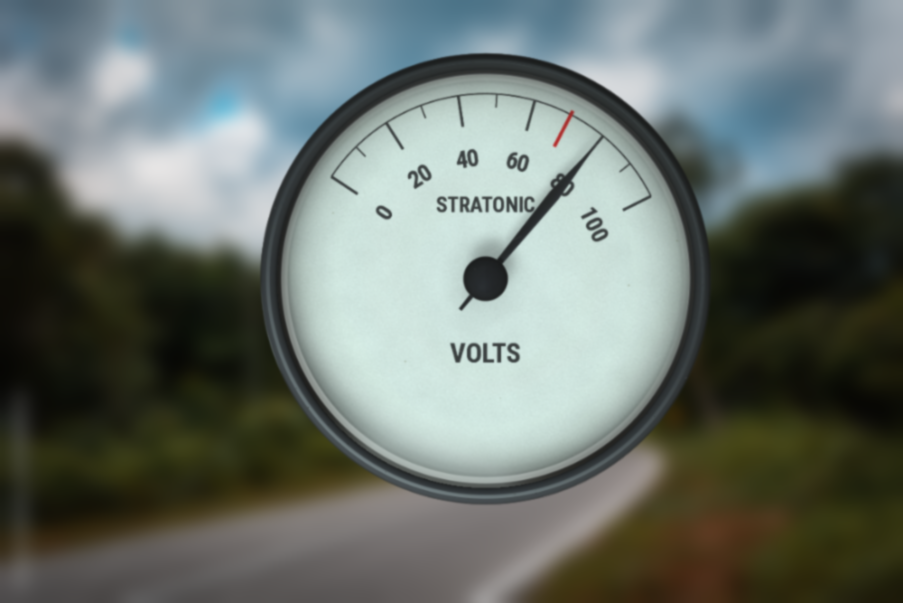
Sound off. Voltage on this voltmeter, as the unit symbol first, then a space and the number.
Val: V 80
